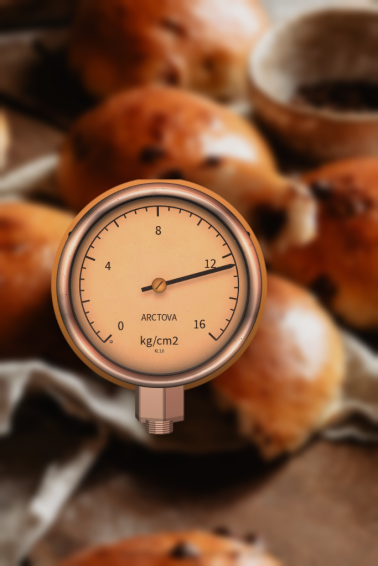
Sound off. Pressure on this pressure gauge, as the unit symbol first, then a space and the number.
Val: kg/cm² 12.5
